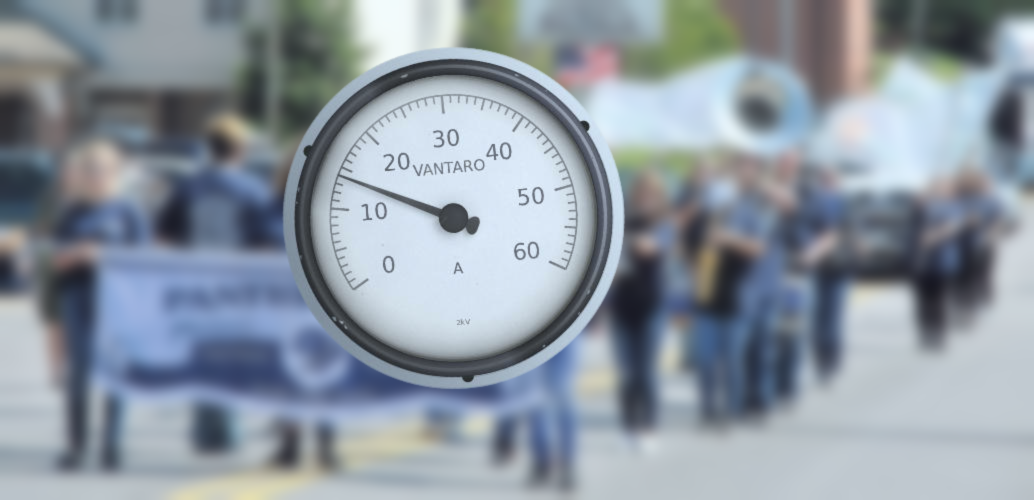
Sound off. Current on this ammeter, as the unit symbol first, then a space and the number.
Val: A 14
